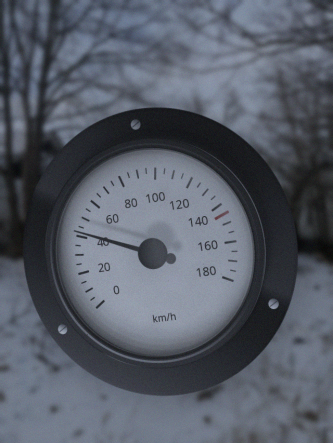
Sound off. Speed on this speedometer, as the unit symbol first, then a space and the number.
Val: km/h 42.5
